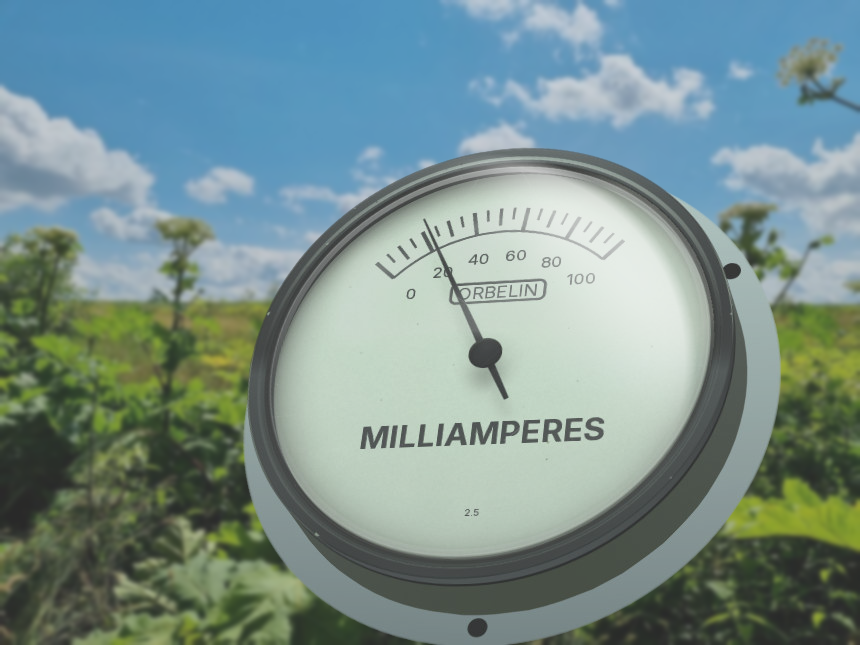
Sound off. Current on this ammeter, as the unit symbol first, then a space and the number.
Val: mA 22.5
